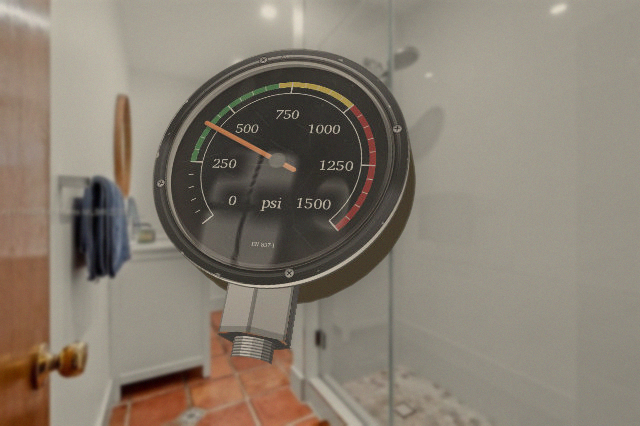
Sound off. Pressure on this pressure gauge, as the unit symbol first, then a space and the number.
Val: psi 400
